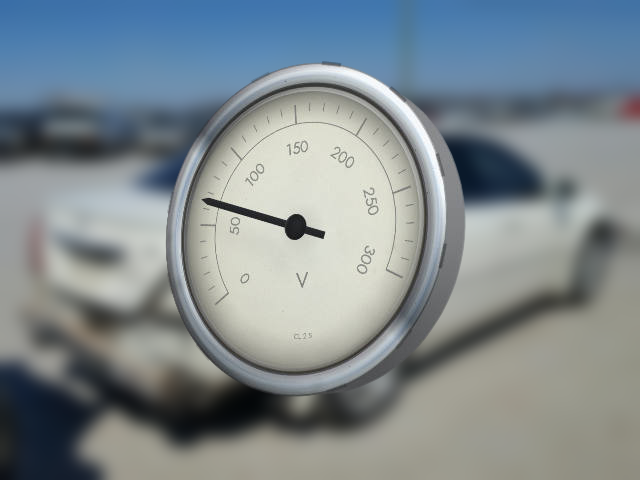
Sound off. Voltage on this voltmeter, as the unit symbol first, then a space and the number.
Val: V 65
